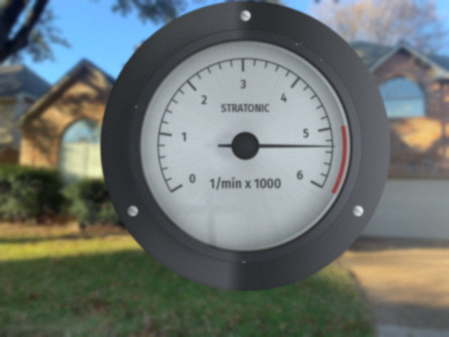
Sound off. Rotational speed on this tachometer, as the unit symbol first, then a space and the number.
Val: rpm 5300
